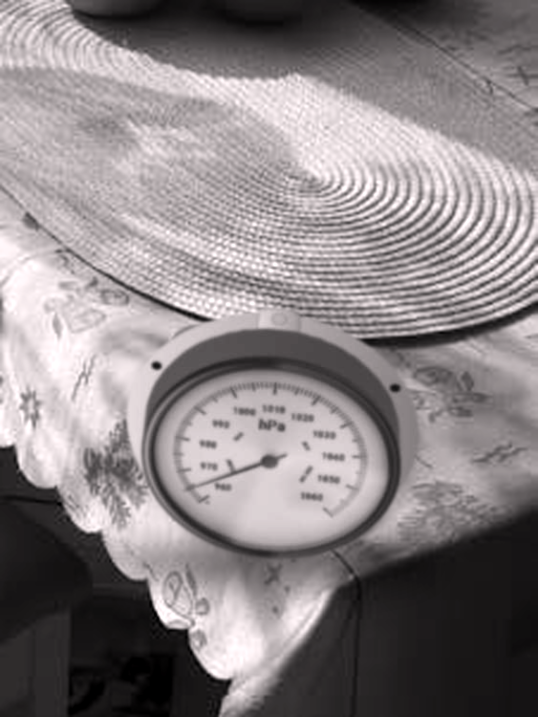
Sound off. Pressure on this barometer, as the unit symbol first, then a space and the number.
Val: hPa 965
